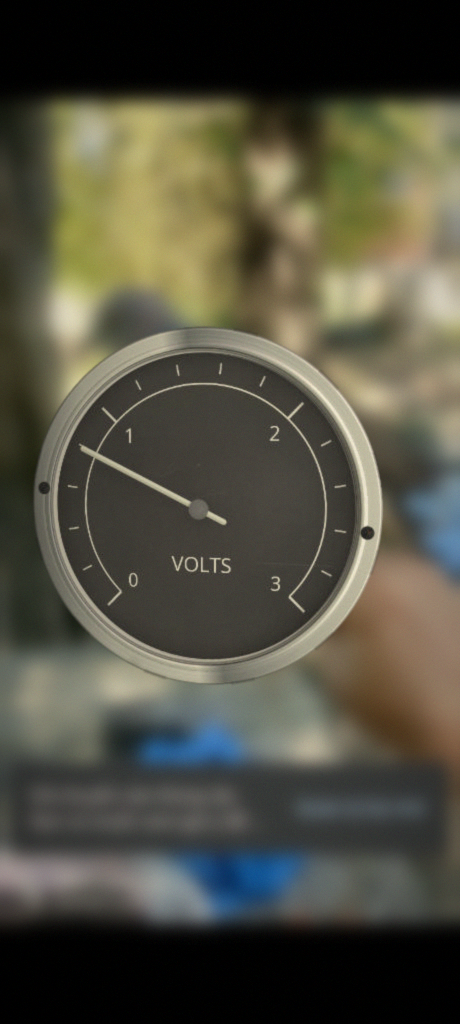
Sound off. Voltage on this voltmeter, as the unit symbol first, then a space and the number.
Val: V 0.8
